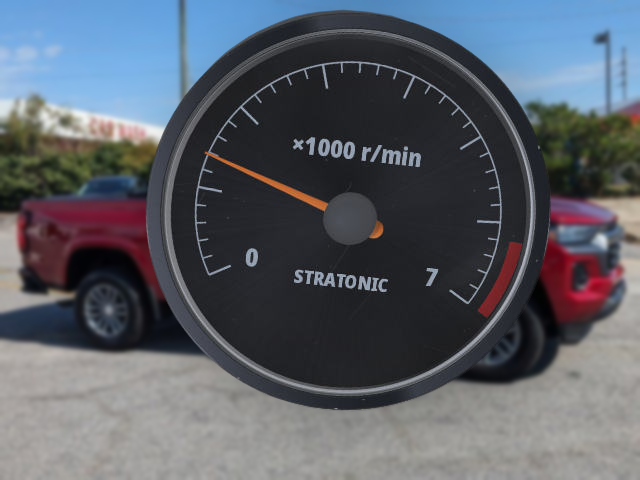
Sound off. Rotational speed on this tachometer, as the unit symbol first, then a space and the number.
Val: rpm 1400
